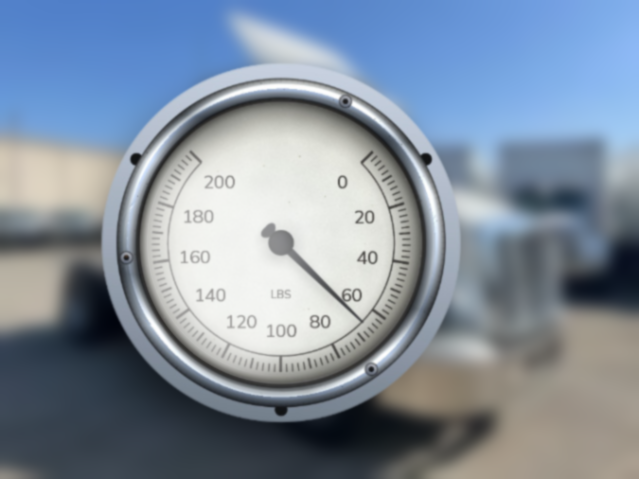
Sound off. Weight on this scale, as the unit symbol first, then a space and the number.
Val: lb 66
